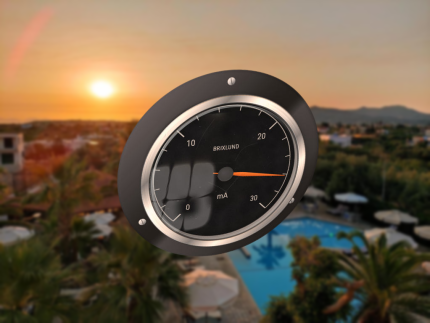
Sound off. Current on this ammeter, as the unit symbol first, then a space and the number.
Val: mA 26
